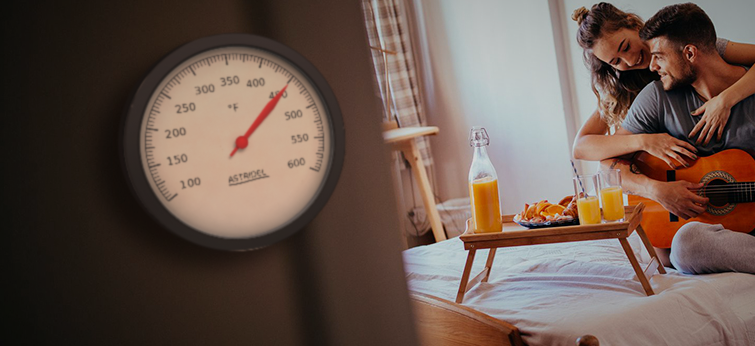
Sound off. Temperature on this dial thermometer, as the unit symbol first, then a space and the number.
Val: °F 450
